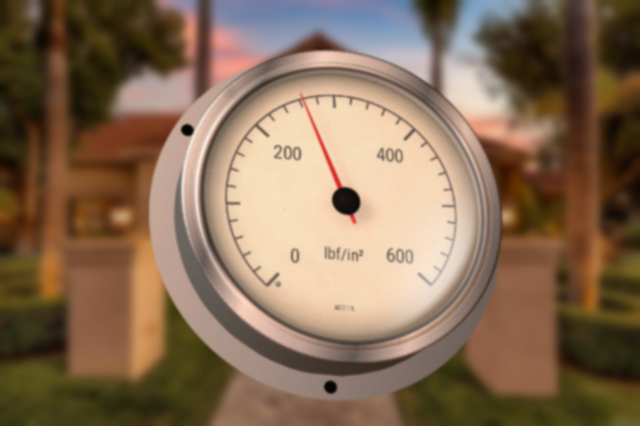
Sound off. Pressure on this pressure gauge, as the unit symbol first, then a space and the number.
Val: psi 260
